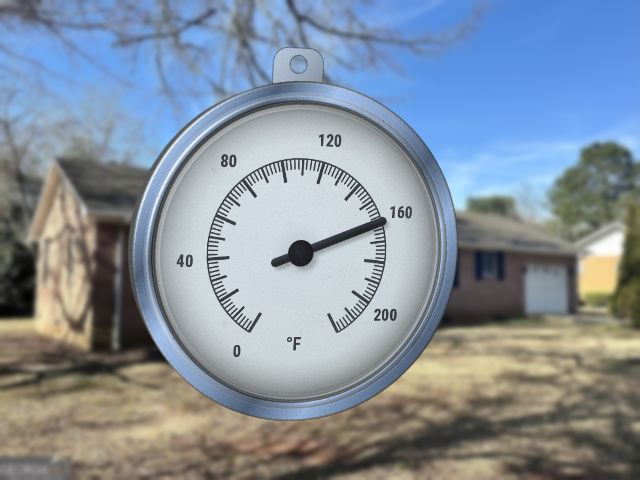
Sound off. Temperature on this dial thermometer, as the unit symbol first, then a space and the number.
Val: °F 160
